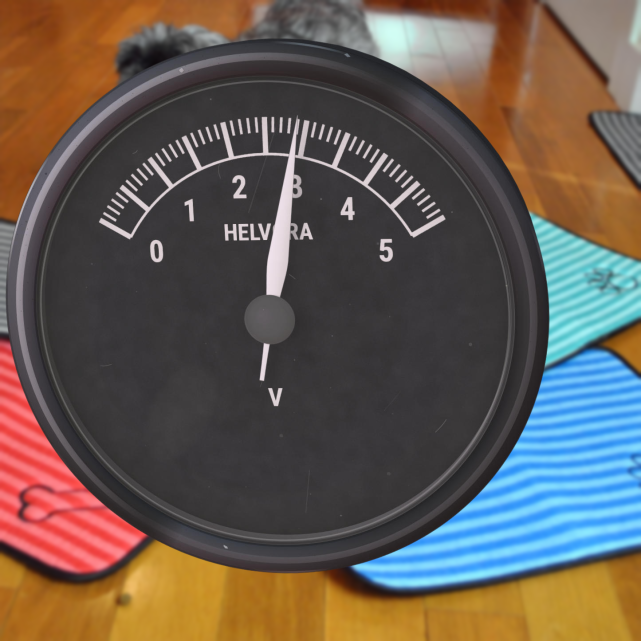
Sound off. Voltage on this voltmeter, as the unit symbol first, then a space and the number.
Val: V 2.9
